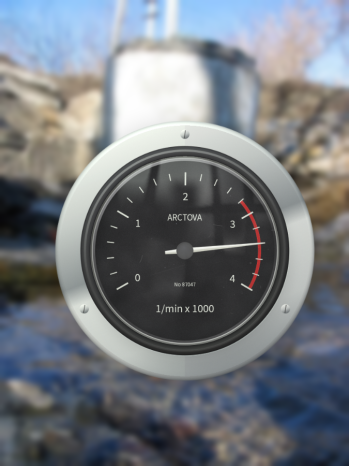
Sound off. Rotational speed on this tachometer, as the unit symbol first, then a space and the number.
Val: rpm 3400
